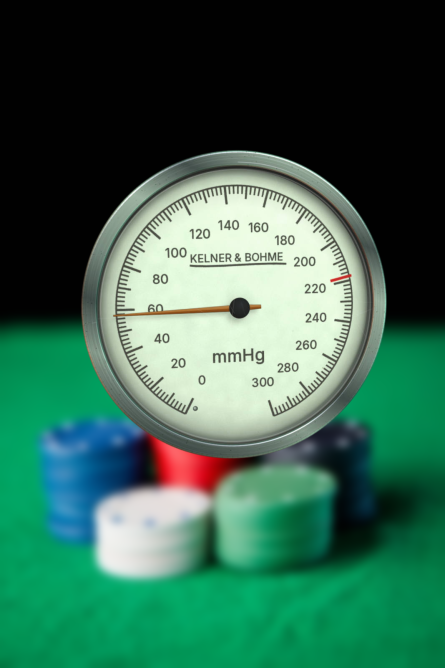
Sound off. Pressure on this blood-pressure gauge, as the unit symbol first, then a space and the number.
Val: mmHg 58
